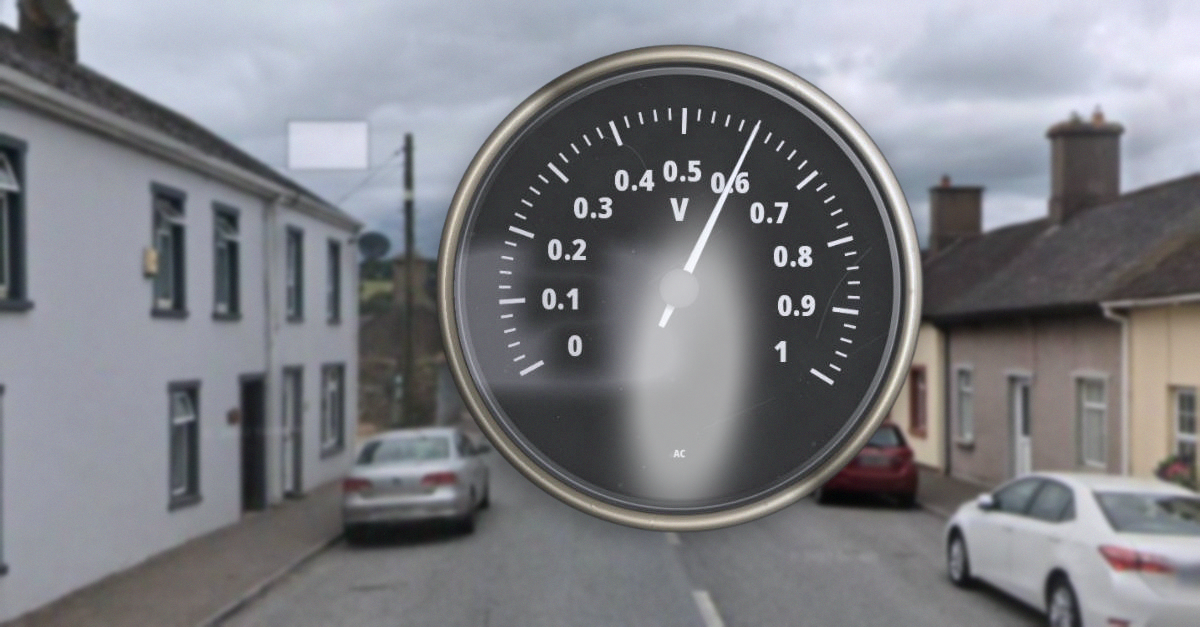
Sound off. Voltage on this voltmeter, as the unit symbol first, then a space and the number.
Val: V 0.6
